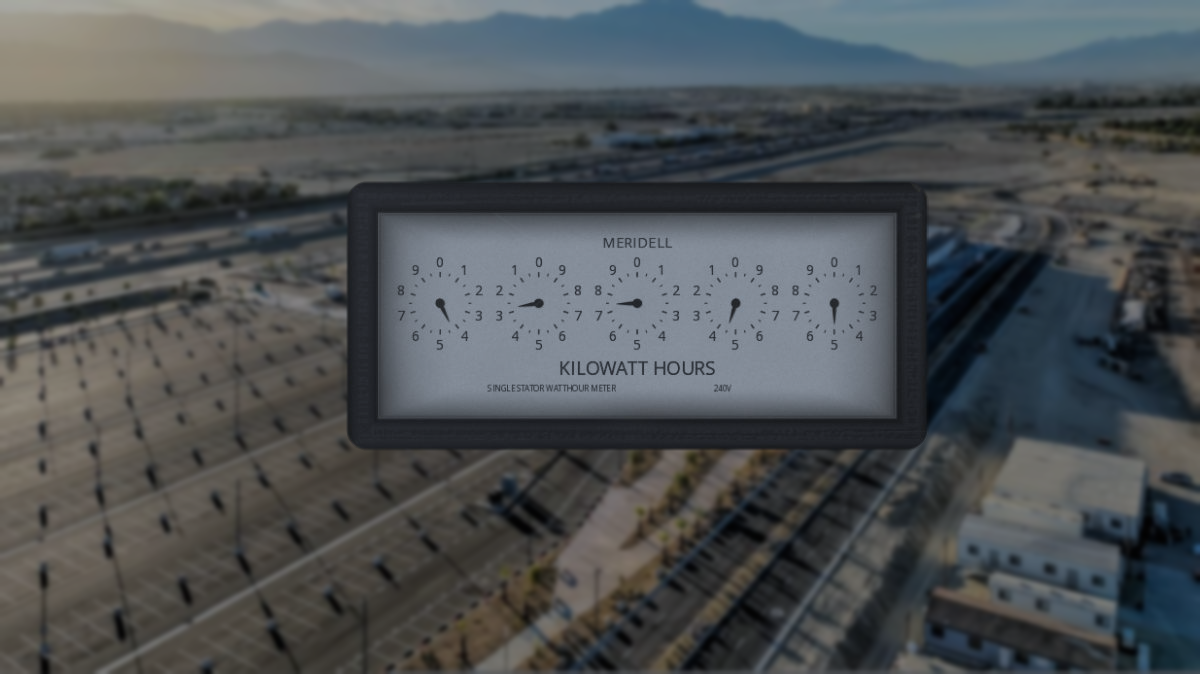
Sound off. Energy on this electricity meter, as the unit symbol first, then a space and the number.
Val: kWh 42745
